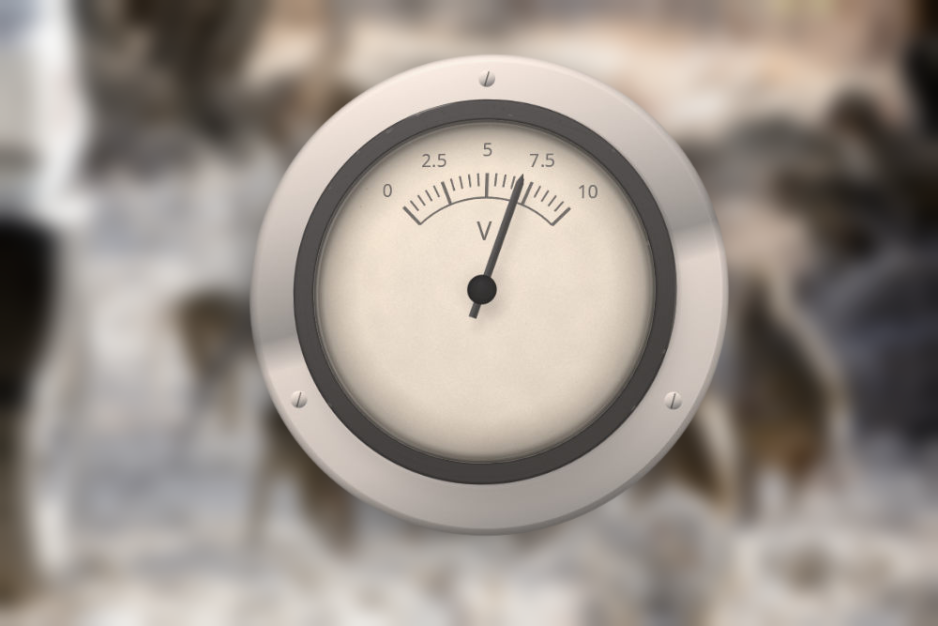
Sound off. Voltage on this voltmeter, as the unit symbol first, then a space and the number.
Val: V 7
